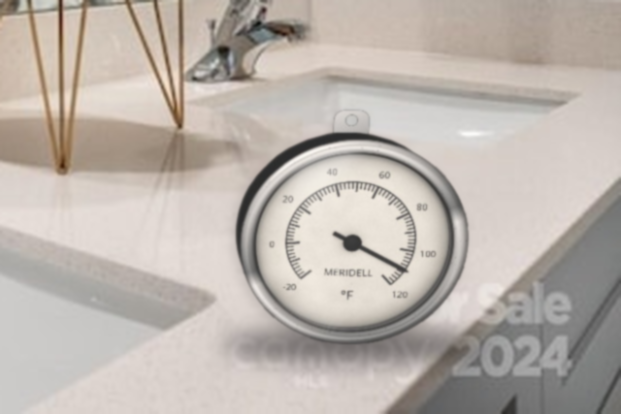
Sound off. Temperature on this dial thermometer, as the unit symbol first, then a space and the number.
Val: °F 110
